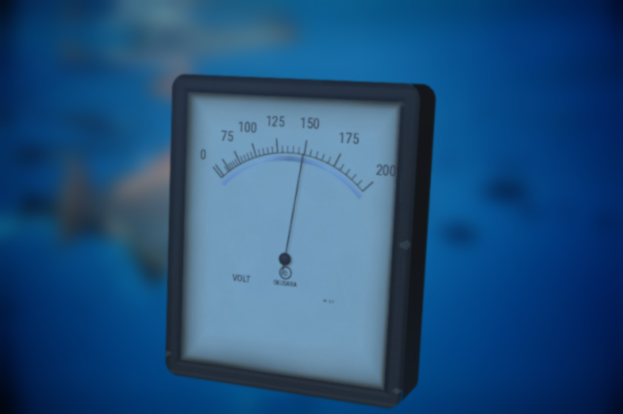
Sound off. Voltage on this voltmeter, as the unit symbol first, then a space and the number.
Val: V 150
